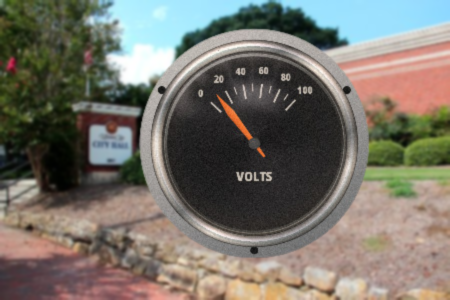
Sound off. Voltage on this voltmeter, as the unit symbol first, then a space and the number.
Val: V 10
